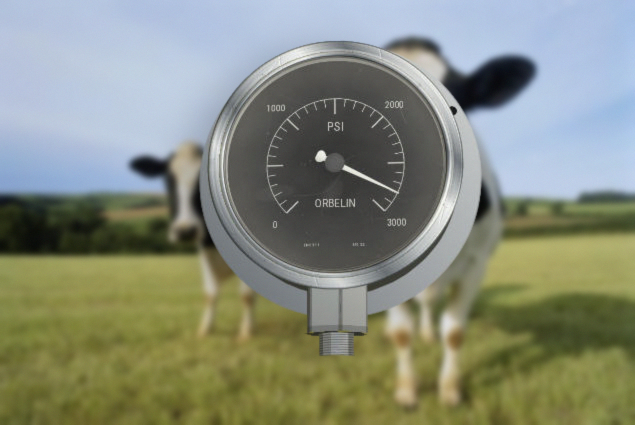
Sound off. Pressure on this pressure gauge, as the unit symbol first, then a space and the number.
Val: psi 2800
